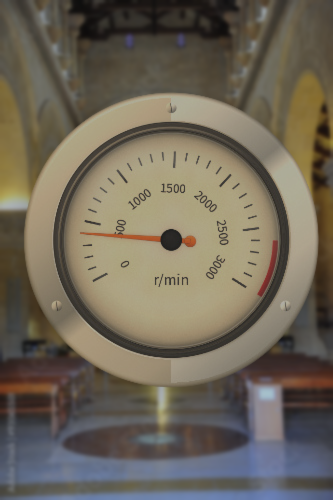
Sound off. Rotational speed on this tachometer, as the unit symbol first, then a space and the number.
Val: rpm 400
